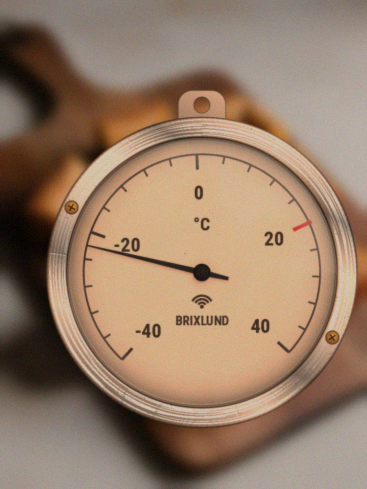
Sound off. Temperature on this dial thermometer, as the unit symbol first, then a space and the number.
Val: °C -22
